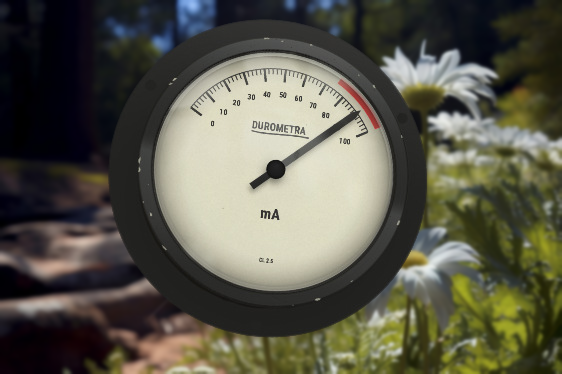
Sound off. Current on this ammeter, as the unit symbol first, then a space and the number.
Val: mA 90
